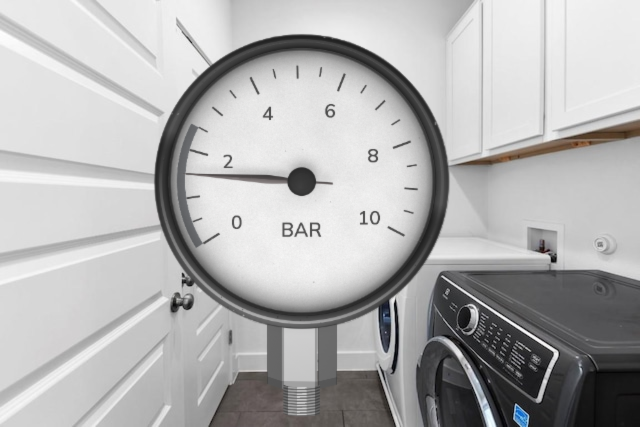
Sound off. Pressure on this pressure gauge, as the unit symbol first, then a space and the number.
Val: bar 1.5
